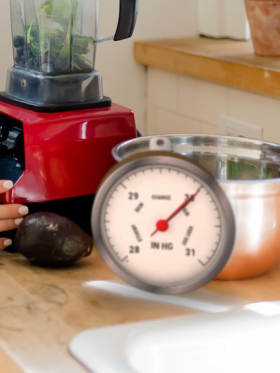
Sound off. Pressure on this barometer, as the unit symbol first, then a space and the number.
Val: inHg 30
